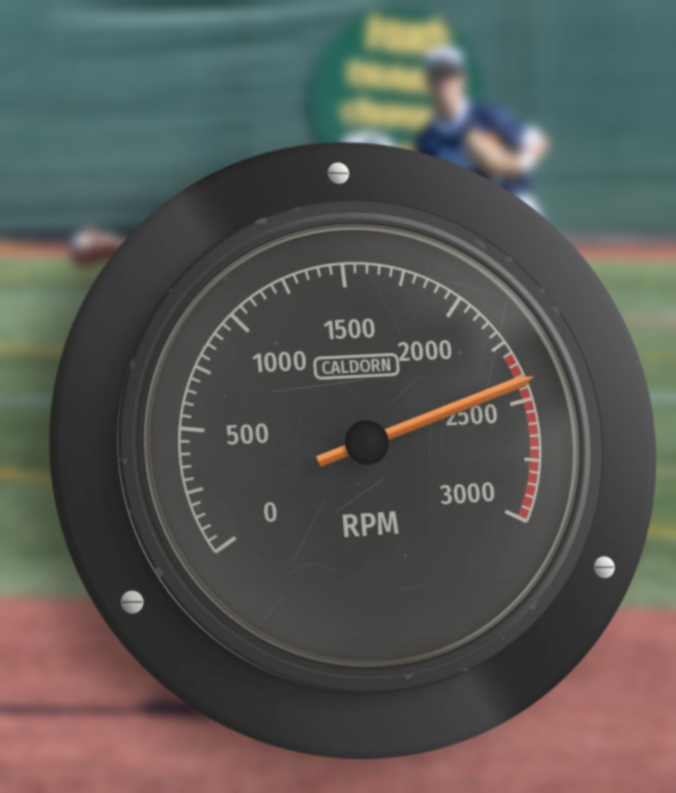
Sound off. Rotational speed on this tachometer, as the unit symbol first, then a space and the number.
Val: rpm 2425
